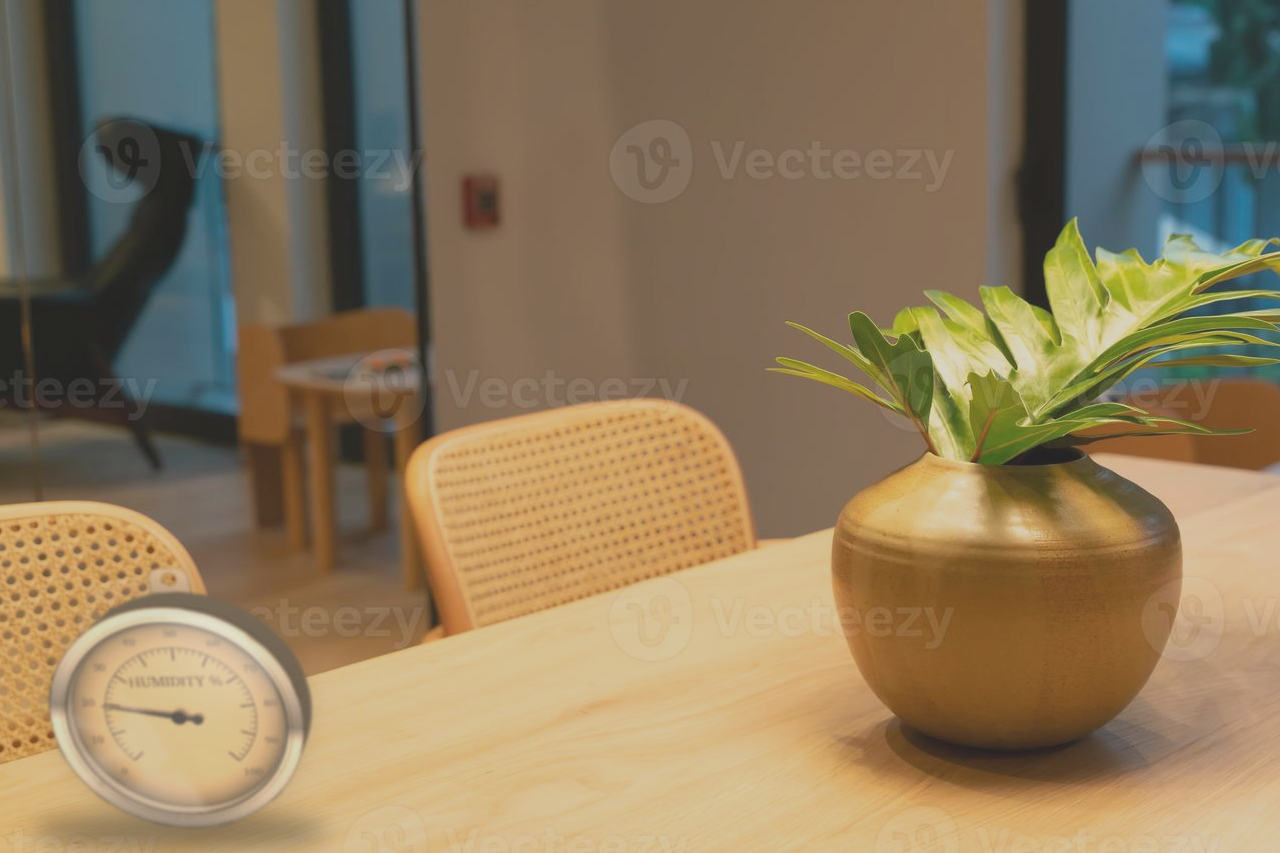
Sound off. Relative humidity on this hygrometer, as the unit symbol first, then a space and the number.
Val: % 20
